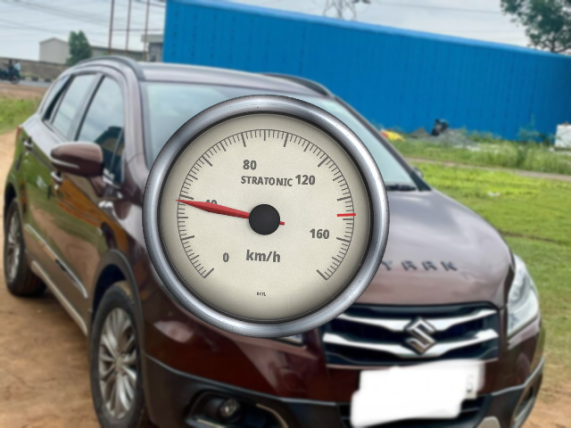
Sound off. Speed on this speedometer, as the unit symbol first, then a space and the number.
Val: km/h 38
